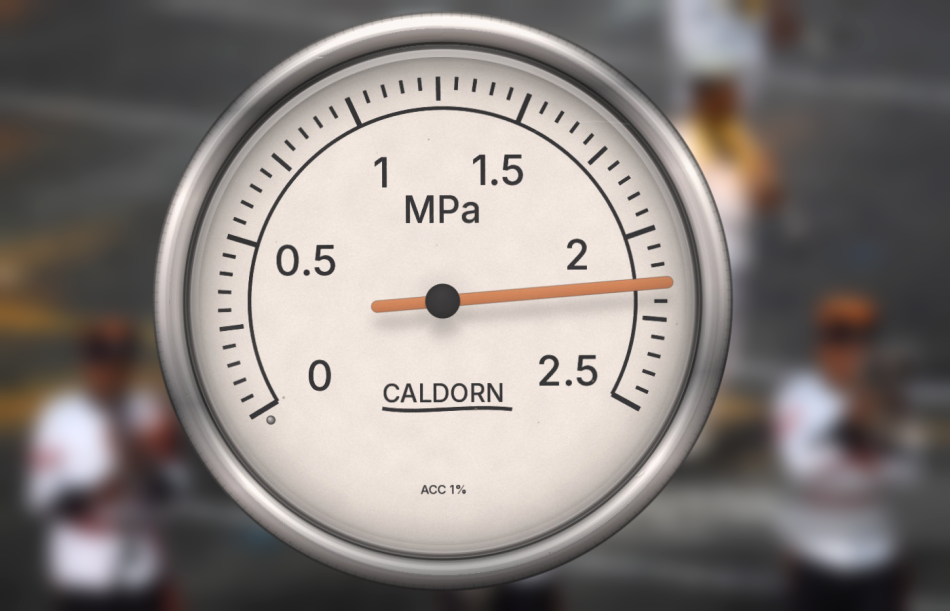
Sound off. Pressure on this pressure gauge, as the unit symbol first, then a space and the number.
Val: MPa 2.15
